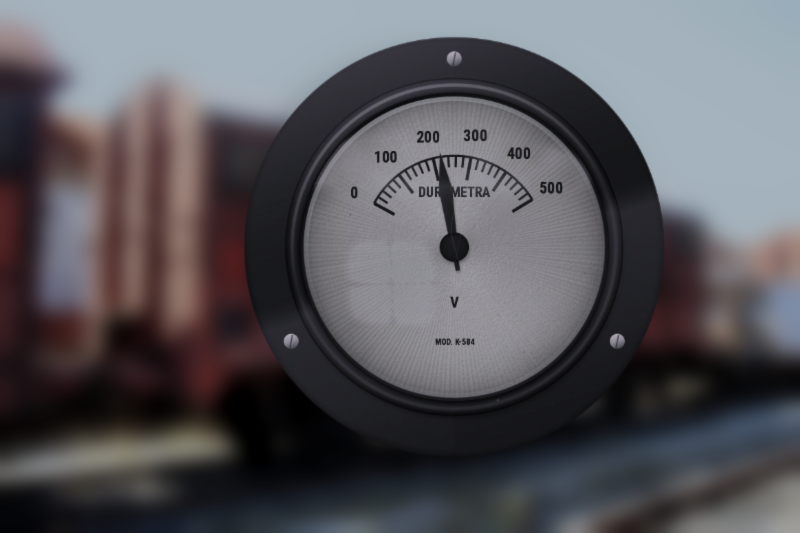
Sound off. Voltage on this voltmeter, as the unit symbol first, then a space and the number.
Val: V 220
